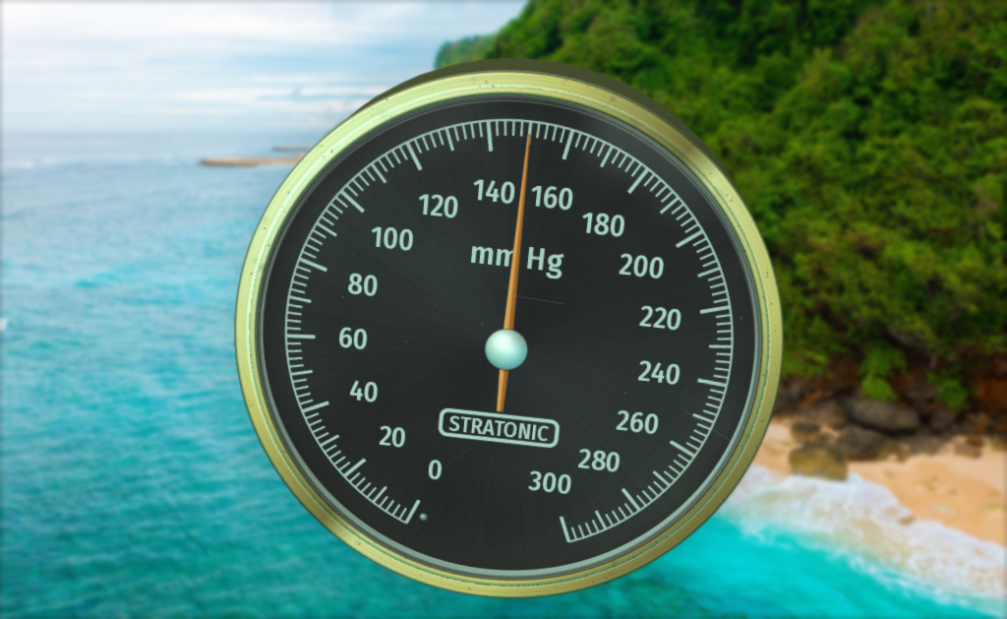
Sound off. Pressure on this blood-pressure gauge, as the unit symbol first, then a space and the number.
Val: mmHg 150
